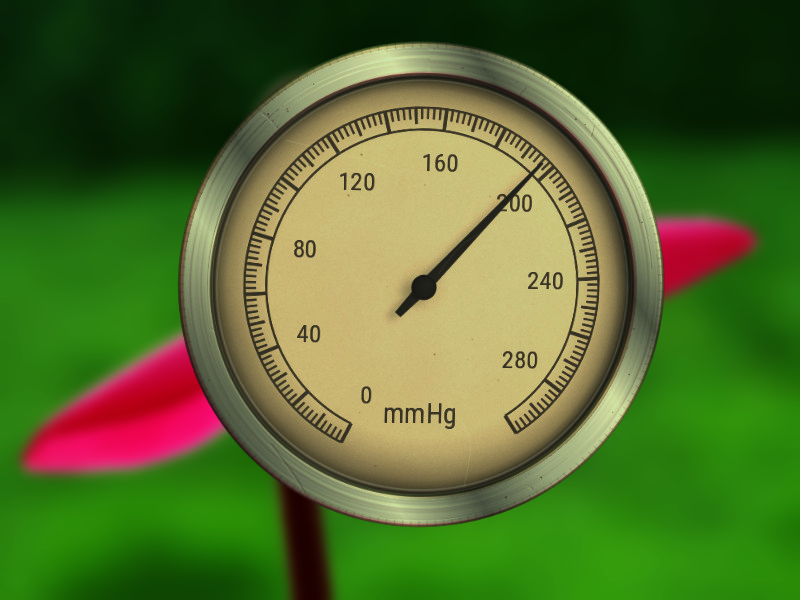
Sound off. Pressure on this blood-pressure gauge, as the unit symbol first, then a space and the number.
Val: mmHg 196
